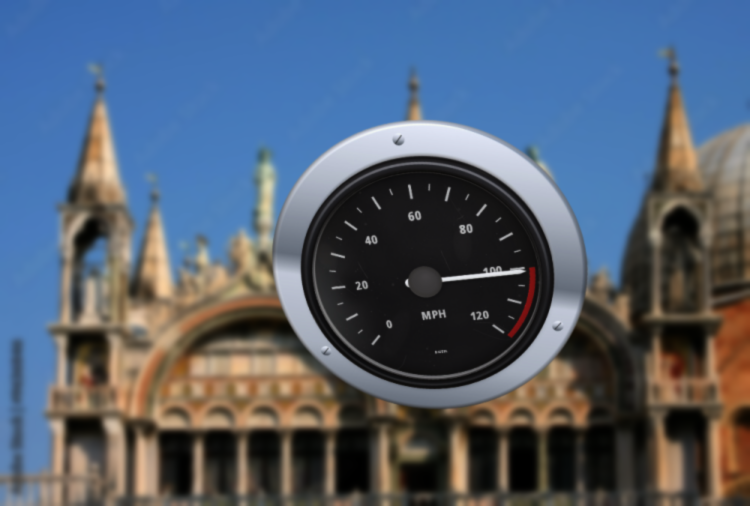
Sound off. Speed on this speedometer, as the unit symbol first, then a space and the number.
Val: mph 100
